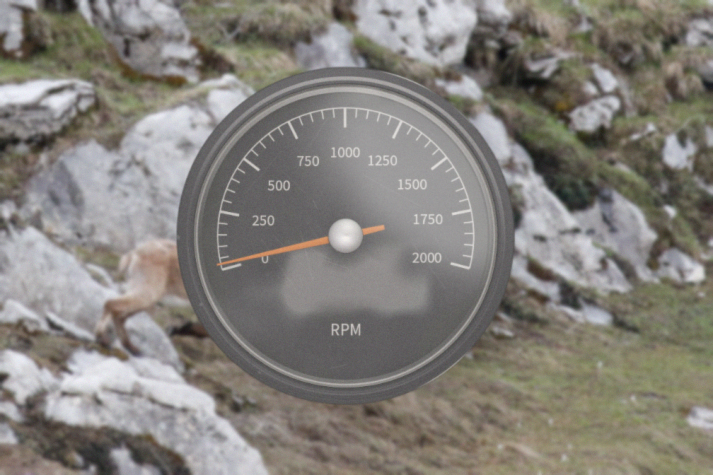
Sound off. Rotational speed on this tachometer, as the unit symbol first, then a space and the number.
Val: rpm 25
